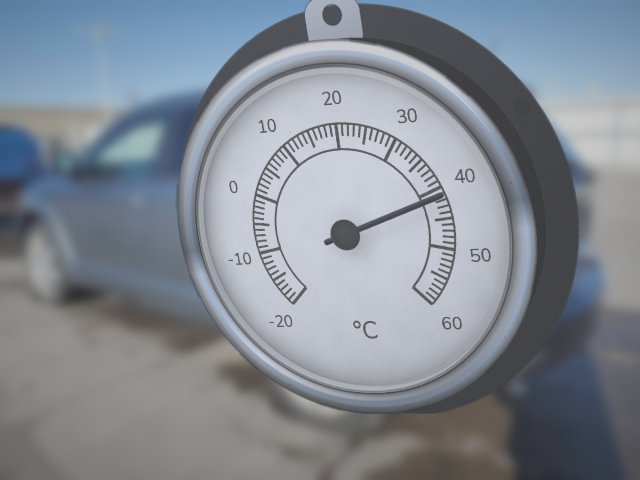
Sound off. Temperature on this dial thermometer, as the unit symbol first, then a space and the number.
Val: °C 41
